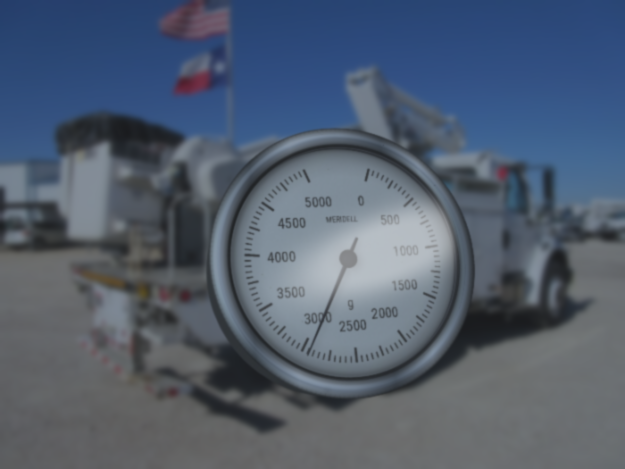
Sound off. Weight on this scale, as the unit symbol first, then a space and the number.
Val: g 2950
